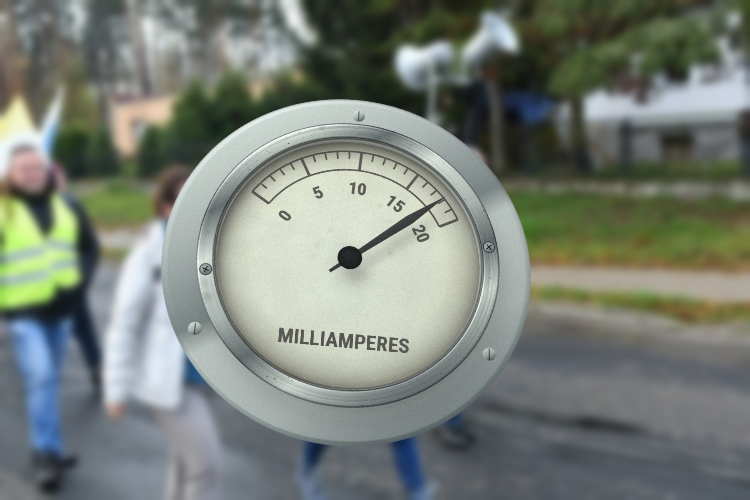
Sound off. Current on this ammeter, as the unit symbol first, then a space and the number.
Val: mA 18
